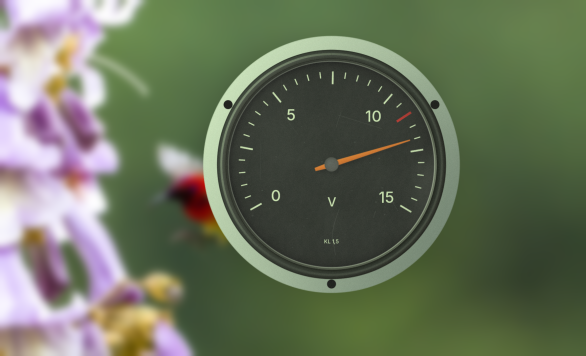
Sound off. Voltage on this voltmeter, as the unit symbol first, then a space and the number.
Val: V 12
